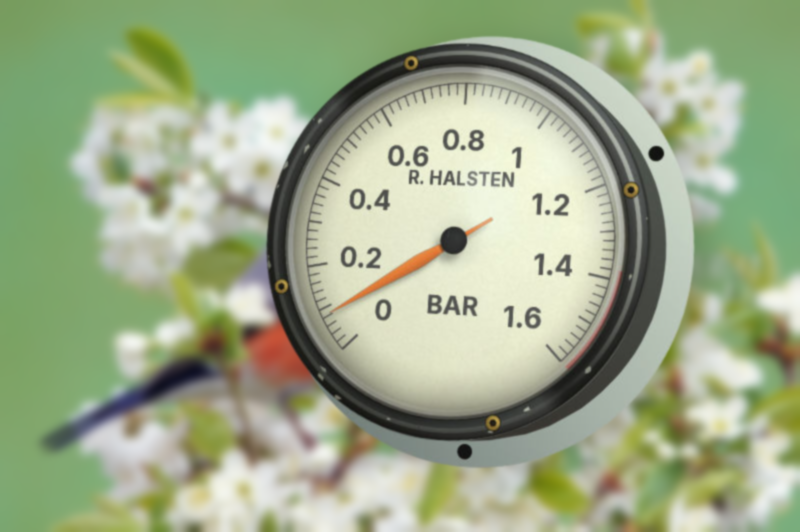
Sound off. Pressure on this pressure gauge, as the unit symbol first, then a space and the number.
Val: bar 0.08
